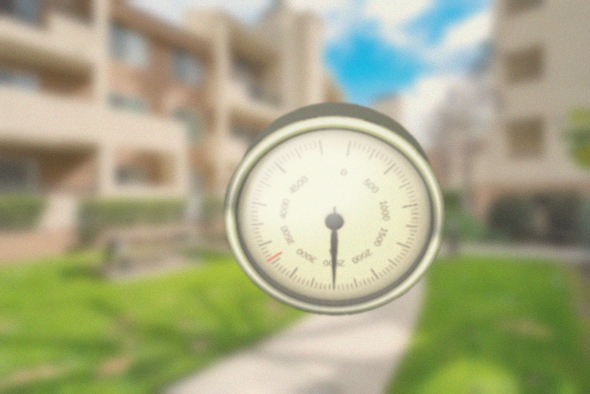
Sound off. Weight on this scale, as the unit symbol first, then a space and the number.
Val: g 2500
